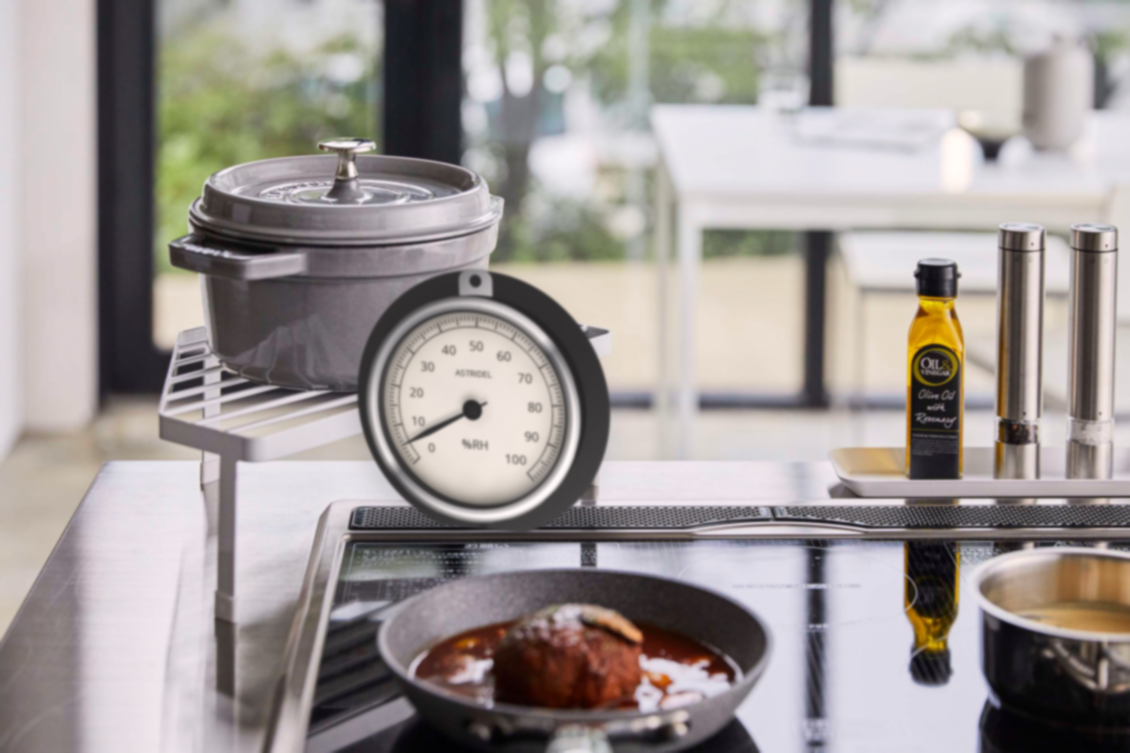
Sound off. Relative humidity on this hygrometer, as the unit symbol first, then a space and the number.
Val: % 5
